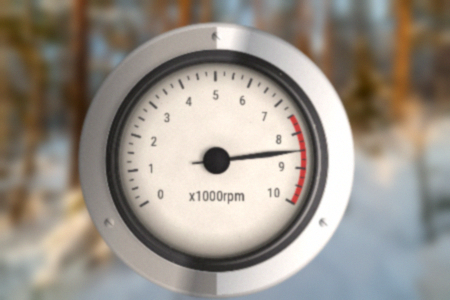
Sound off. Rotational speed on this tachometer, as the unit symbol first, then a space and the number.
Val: rpm 8500
